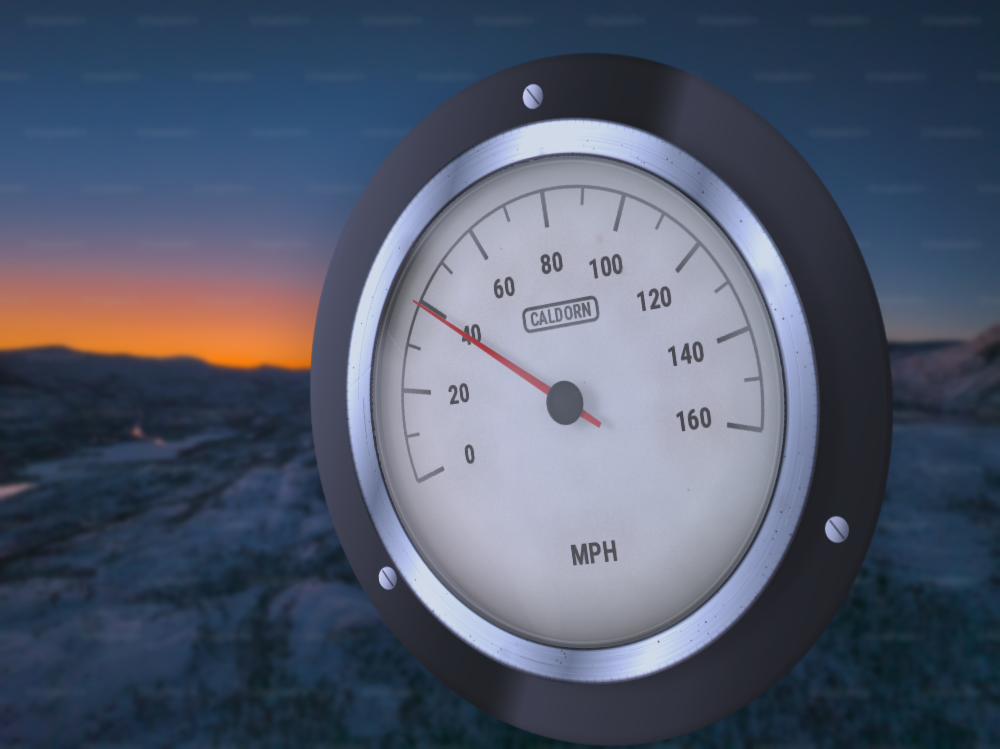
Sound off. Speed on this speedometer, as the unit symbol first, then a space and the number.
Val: mph 40
